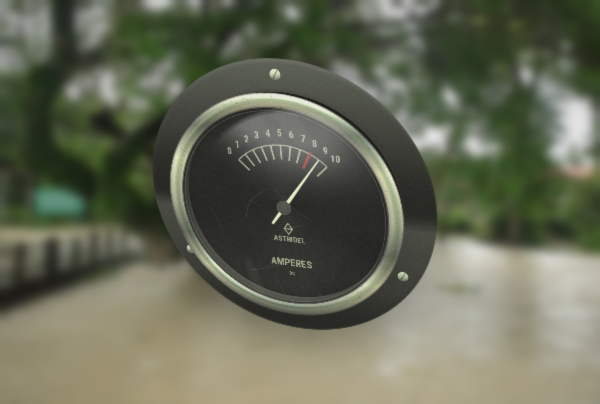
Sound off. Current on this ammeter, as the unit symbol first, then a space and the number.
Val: A 9
